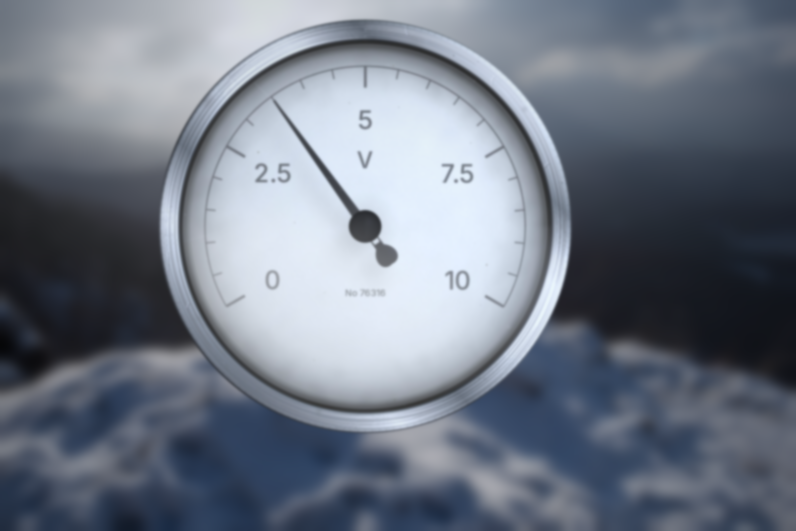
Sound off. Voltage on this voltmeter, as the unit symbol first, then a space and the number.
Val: V 3.5
